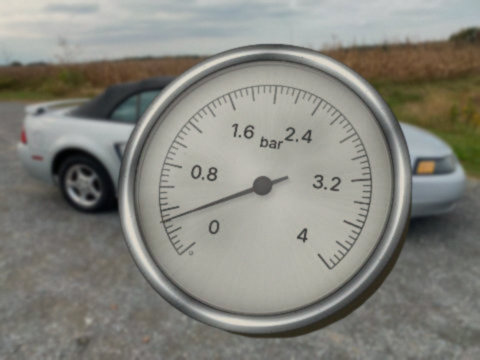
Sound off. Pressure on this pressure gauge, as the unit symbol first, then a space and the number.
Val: bar 0.3
